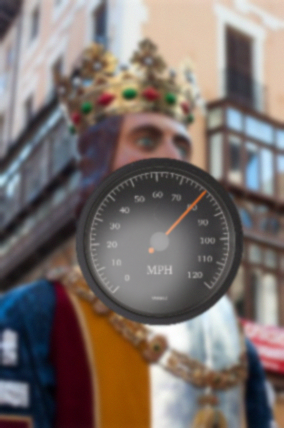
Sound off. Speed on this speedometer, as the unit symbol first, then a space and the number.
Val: mph 80
